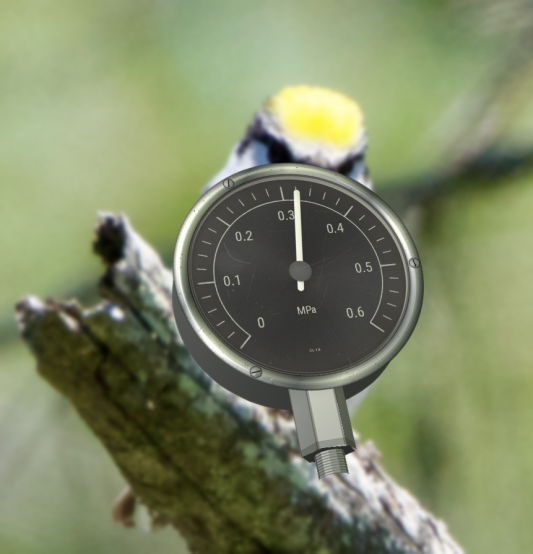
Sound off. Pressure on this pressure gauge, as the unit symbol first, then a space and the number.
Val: MPa 0.32
